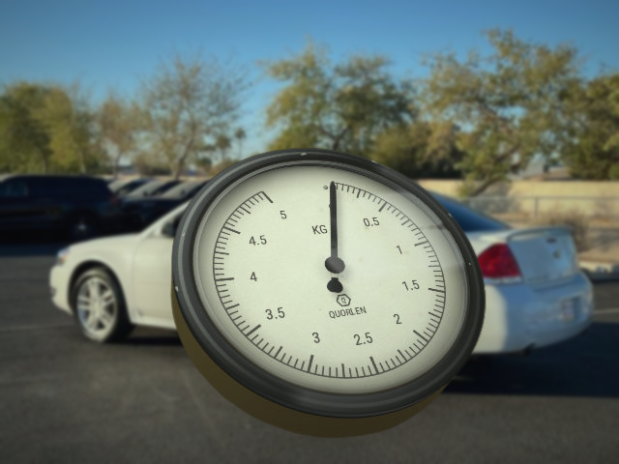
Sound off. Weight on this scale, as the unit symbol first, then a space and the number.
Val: kg 0
